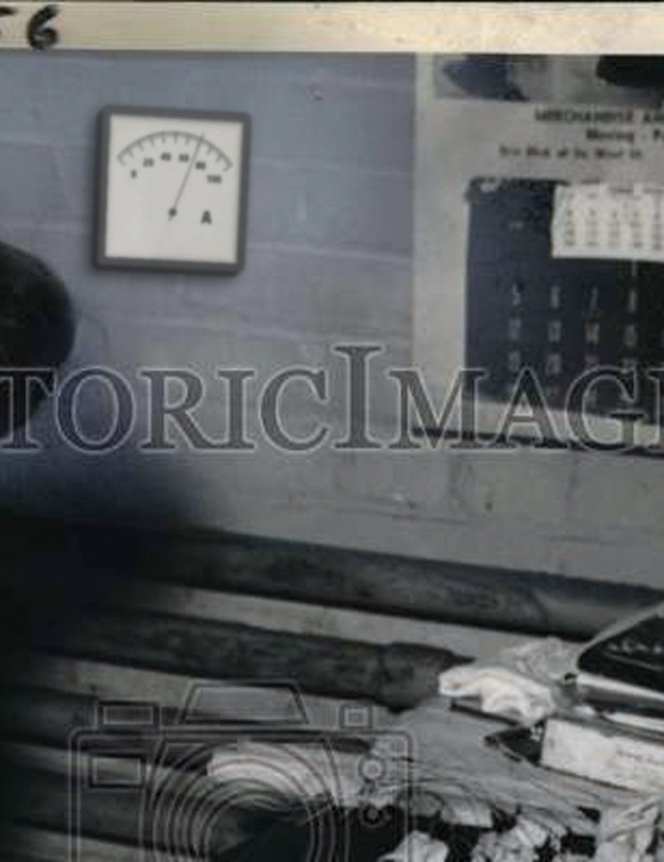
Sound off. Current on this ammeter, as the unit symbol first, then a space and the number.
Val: A 70
